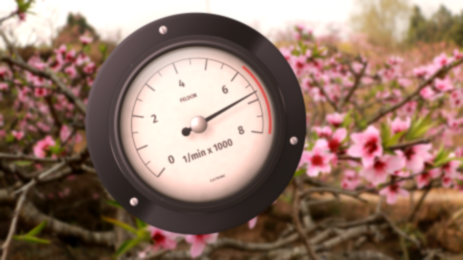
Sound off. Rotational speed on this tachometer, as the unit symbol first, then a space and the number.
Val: rpm 6750
